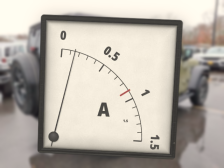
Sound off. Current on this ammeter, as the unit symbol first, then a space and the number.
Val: A 0.15
